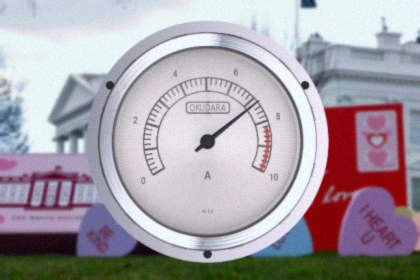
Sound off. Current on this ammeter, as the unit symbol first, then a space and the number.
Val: A 7.2
